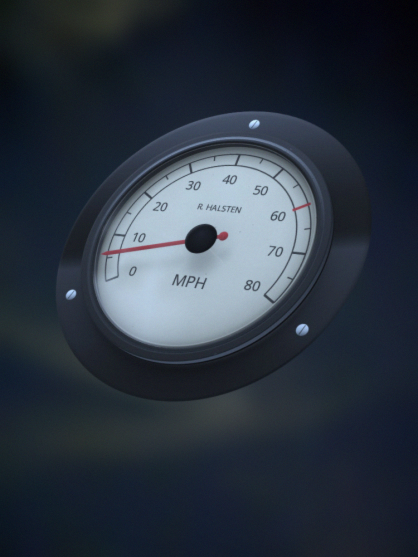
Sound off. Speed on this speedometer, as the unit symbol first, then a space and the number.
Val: mph 5
